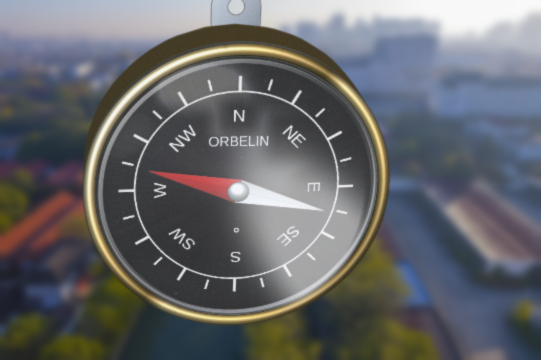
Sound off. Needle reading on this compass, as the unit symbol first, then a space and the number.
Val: ° 285
